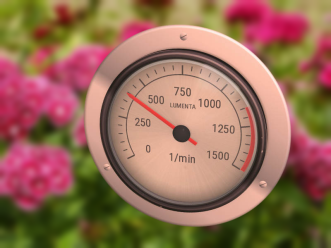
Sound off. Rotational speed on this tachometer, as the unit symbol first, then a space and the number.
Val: rpm 400
